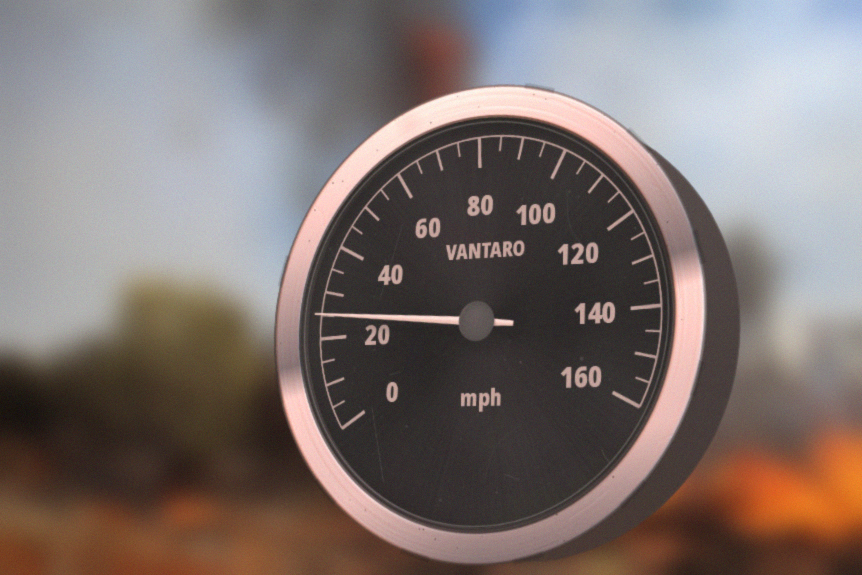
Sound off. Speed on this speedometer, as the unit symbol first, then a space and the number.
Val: mph 25
